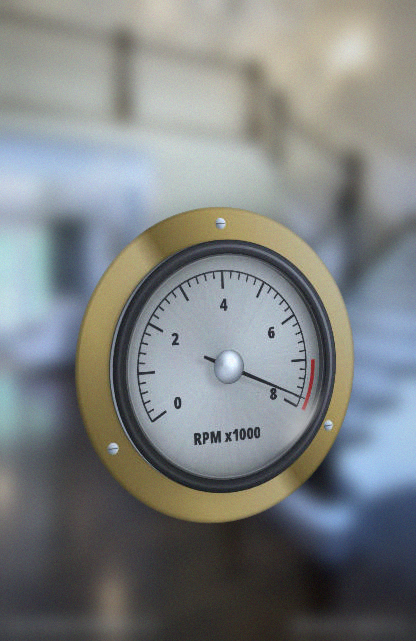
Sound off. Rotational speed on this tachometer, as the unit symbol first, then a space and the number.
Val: rpm 7800
